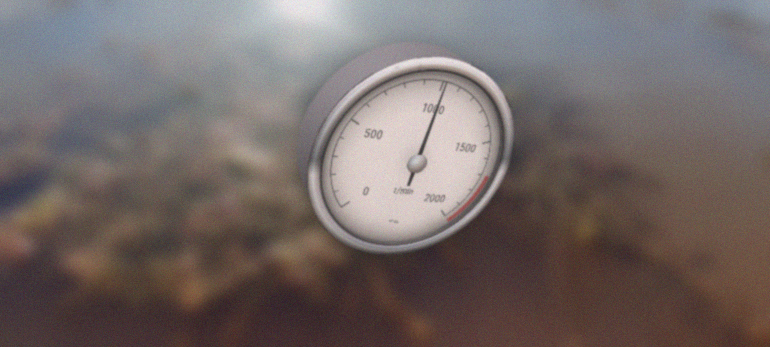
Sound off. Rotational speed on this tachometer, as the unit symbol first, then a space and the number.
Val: rpm 1000
